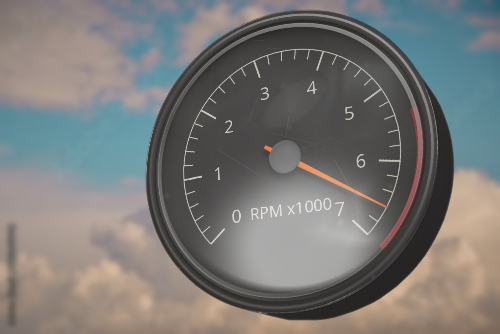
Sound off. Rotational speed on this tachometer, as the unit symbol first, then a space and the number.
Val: rpm 6600
